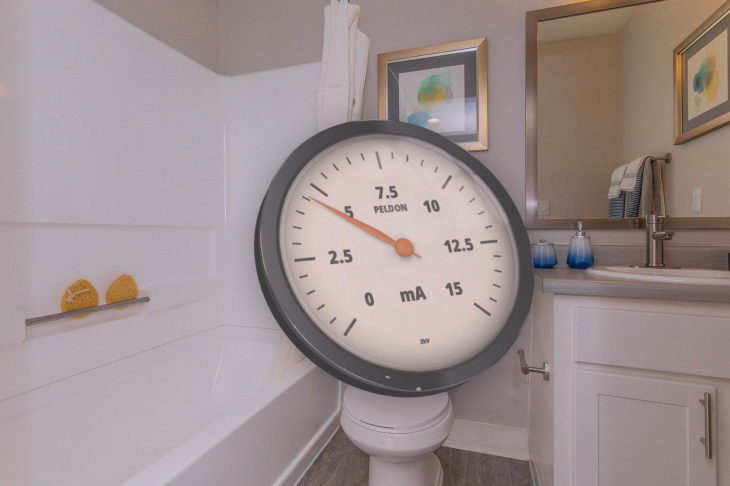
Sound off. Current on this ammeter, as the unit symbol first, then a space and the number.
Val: mA 4.5
